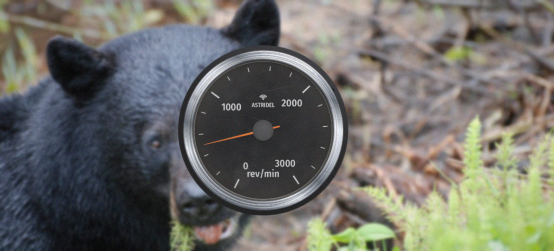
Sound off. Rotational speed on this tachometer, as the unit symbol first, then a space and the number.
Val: rpm 500
